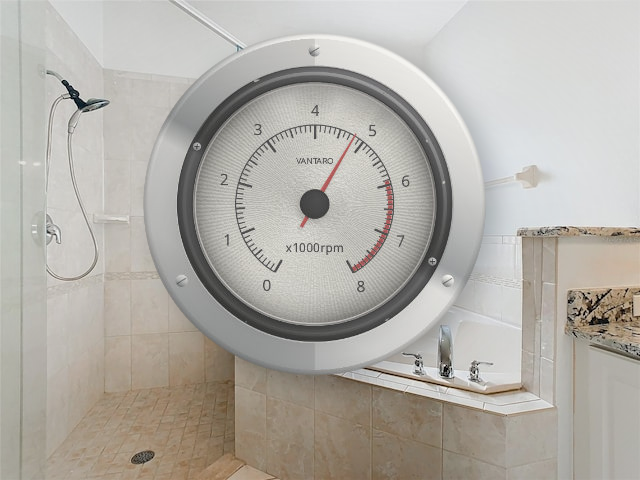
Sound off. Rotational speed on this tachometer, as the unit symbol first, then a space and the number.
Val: rpm 4800
